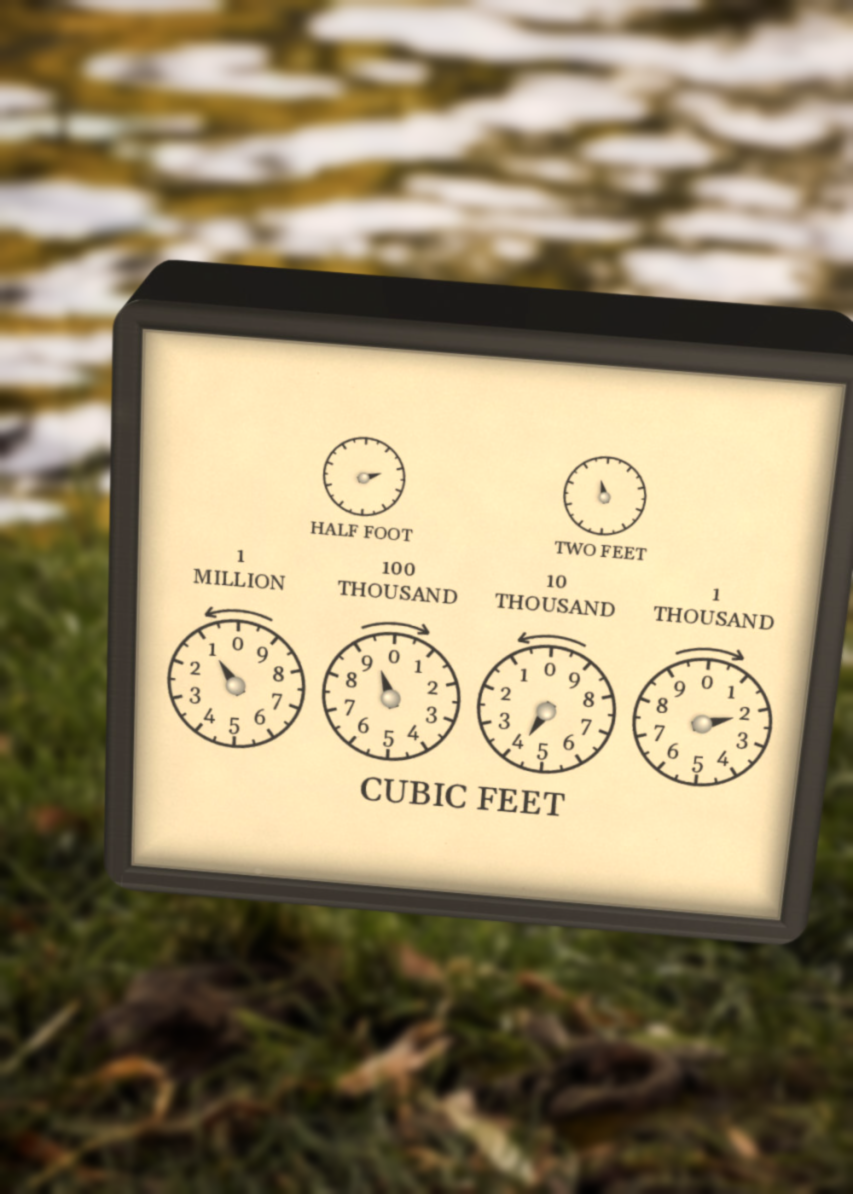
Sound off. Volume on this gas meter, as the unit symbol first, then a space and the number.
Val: ft³ 94200
